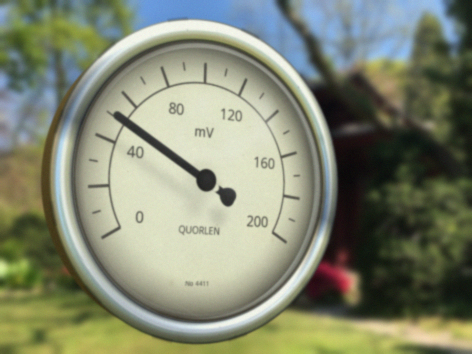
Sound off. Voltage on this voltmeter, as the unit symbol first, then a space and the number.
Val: mV 50
